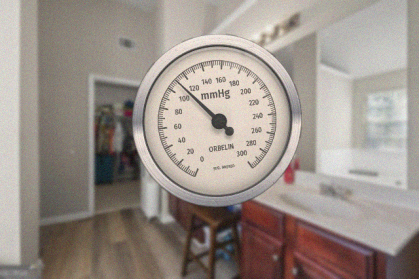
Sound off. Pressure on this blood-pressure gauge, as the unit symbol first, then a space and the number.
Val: mmHg 110
